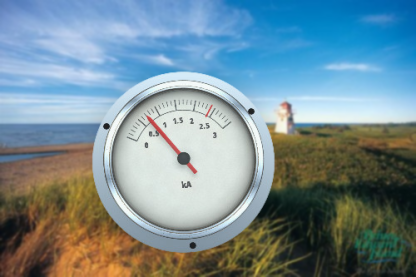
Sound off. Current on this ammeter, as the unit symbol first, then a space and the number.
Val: kA 0.7
